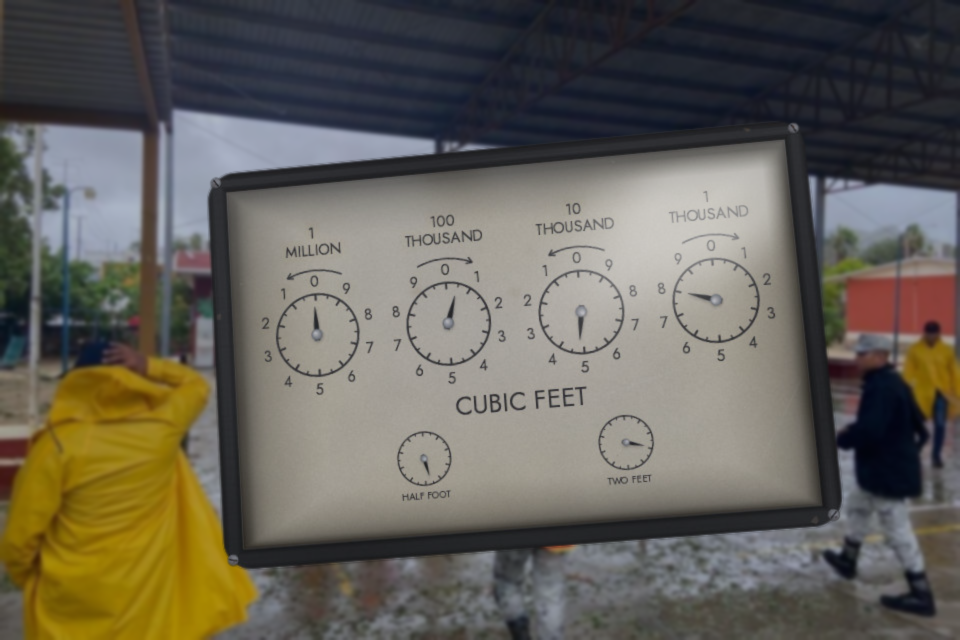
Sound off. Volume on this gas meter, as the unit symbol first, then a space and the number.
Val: ft³ 4800
